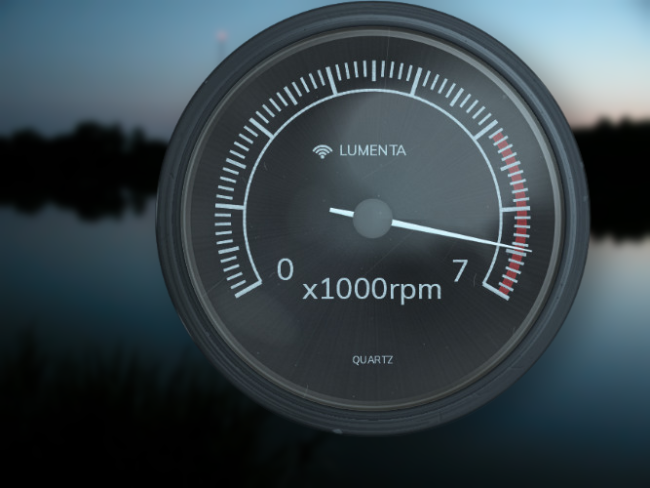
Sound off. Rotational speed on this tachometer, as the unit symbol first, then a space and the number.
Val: rpm 6450
